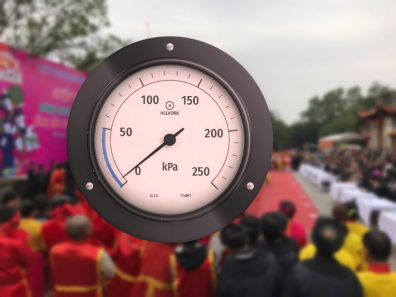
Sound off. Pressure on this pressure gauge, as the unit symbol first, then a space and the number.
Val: kPa 5
